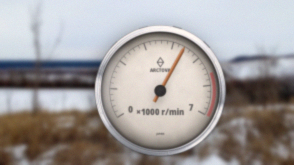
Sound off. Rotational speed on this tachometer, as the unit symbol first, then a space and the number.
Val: rpm 4400
